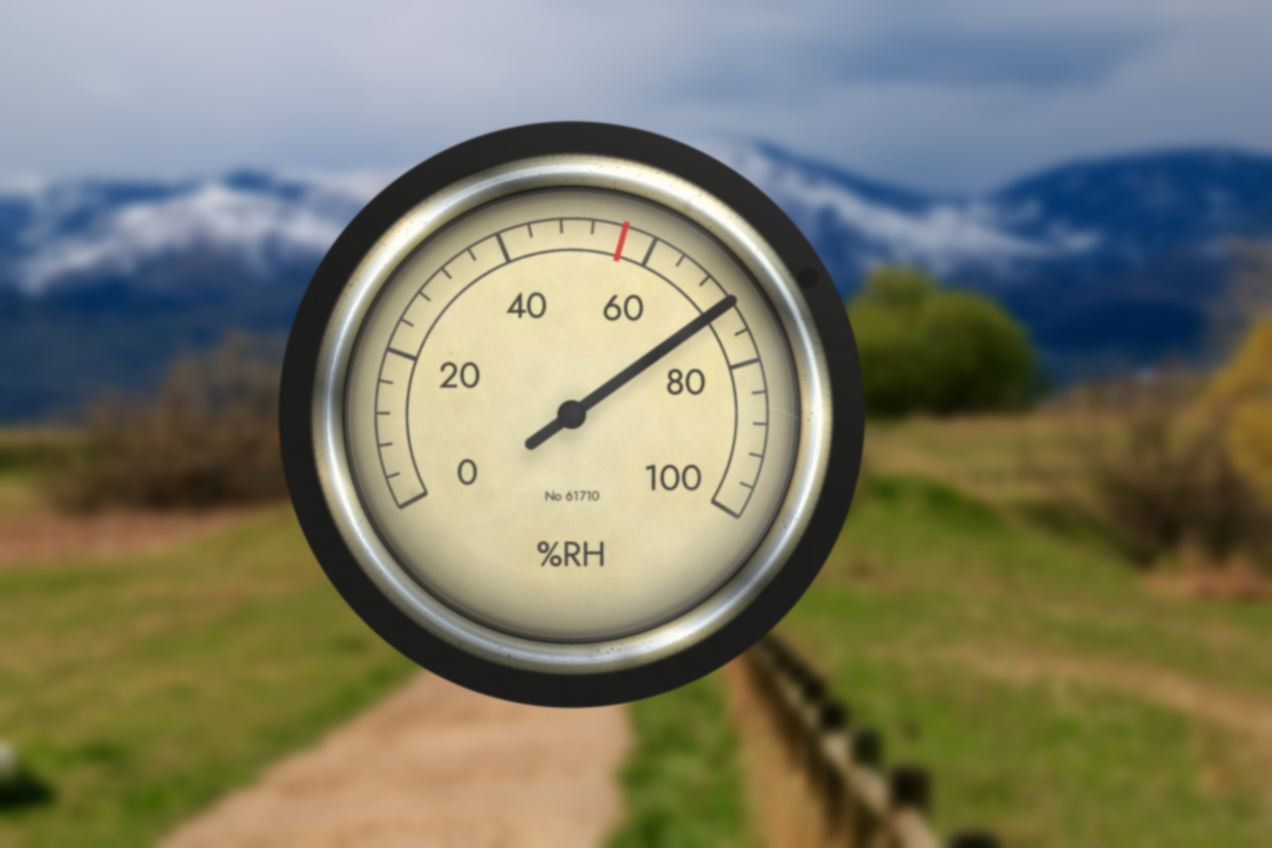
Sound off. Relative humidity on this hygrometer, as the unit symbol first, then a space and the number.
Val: % 72
